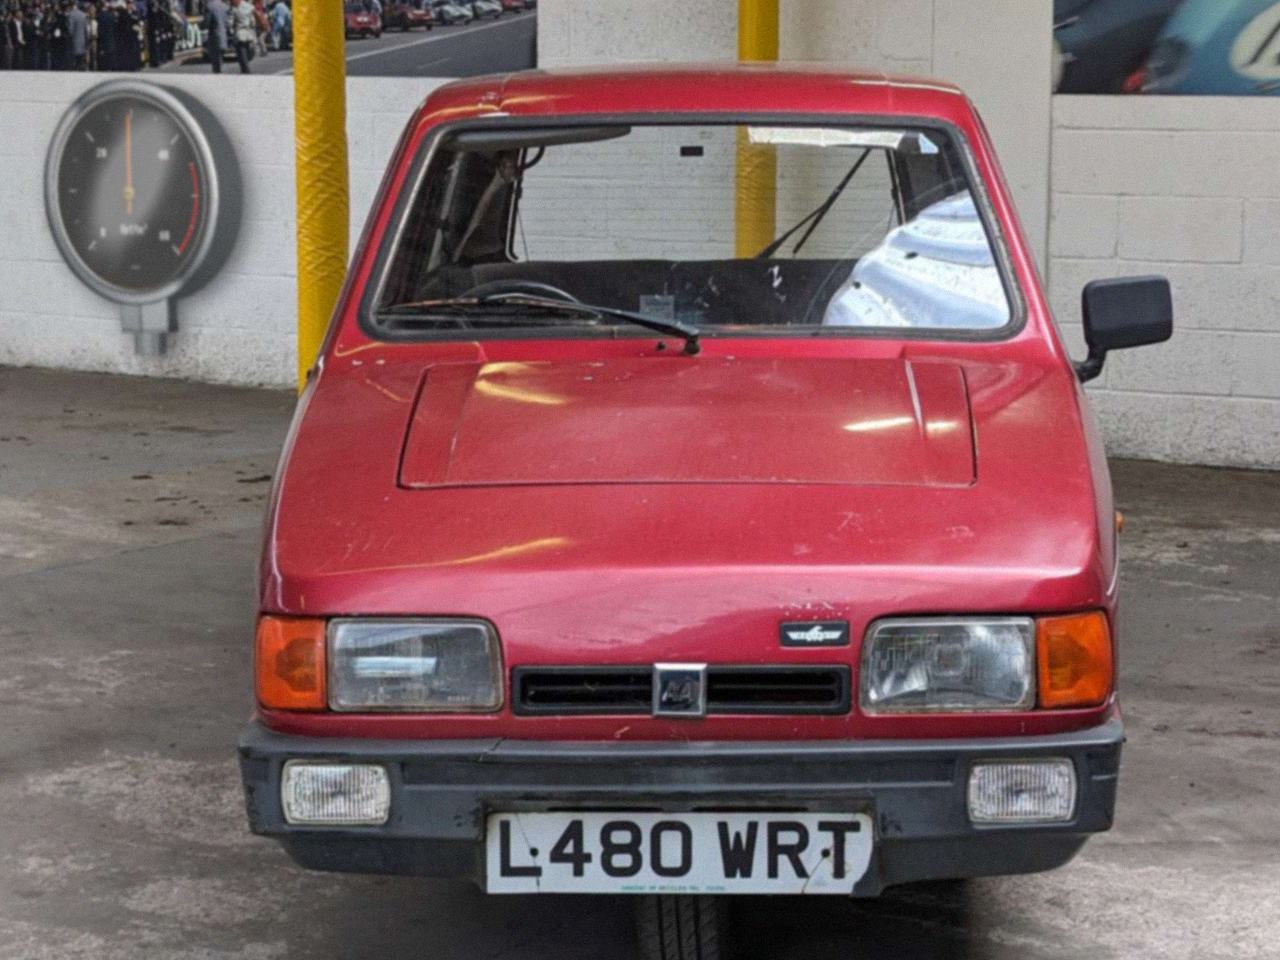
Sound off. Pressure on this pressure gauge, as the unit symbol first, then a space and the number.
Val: psi 30
